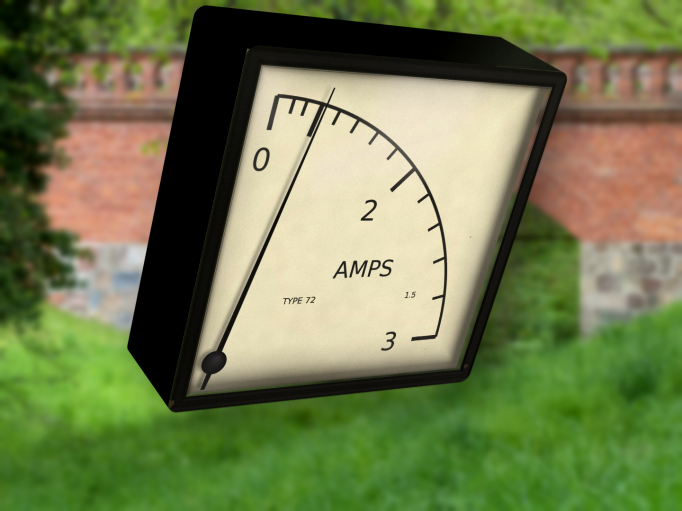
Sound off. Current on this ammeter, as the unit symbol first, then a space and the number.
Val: A 1
